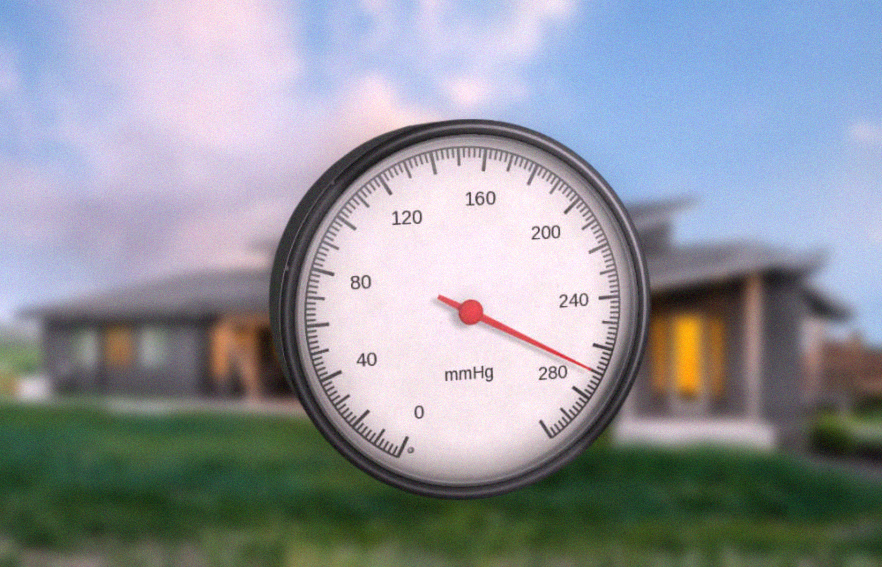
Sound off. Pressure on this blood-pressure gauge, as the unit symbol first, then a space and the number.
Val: mmHg 270
